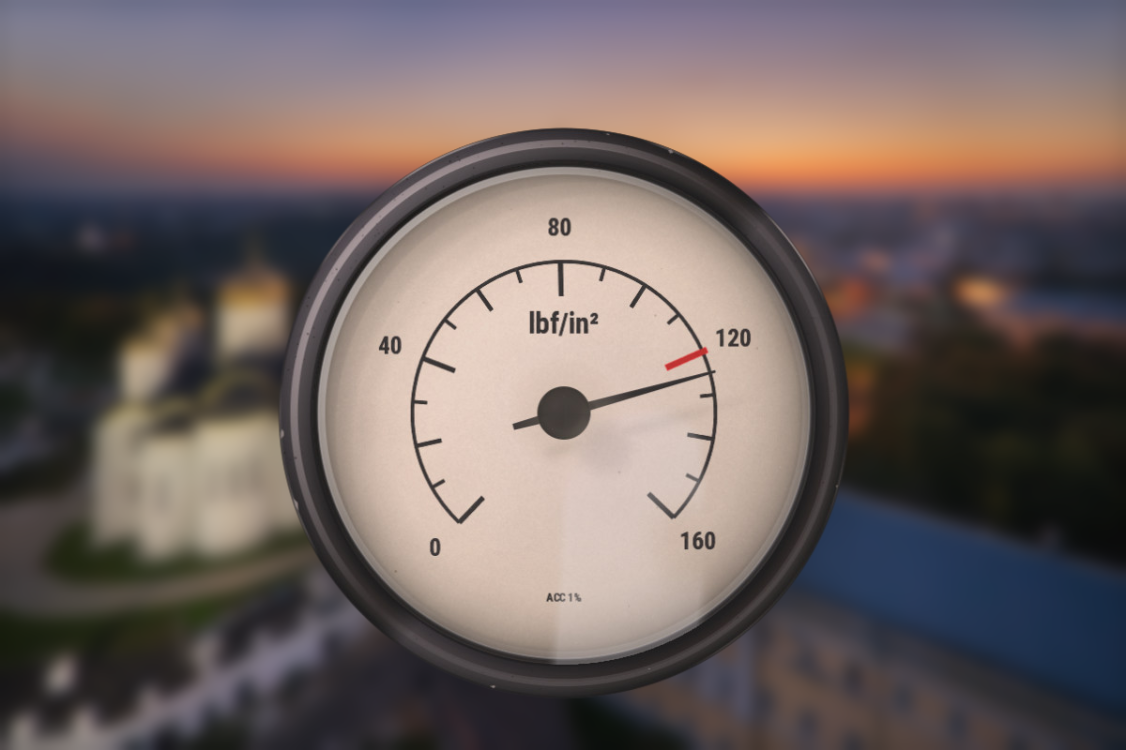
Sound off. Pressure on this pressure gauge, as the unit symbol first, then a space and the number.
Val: psi 125
